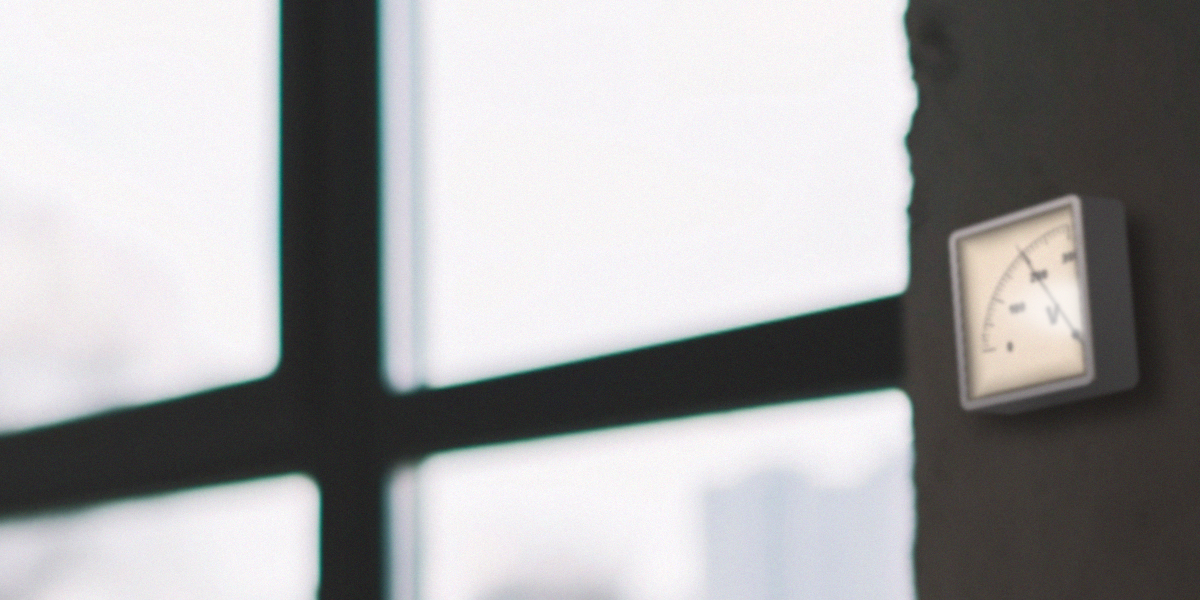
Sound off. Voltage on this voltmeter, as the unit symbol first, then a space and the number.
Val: V 200
